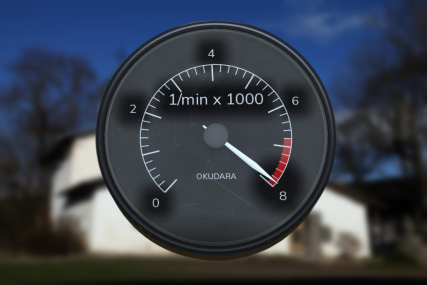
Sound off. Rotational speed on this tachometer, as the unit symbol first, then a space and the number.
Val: rpm 7900
